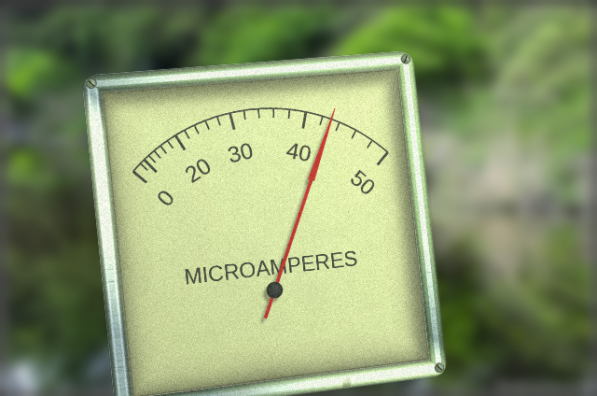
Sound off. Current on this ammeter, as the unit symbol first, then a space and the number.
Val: µA 43
